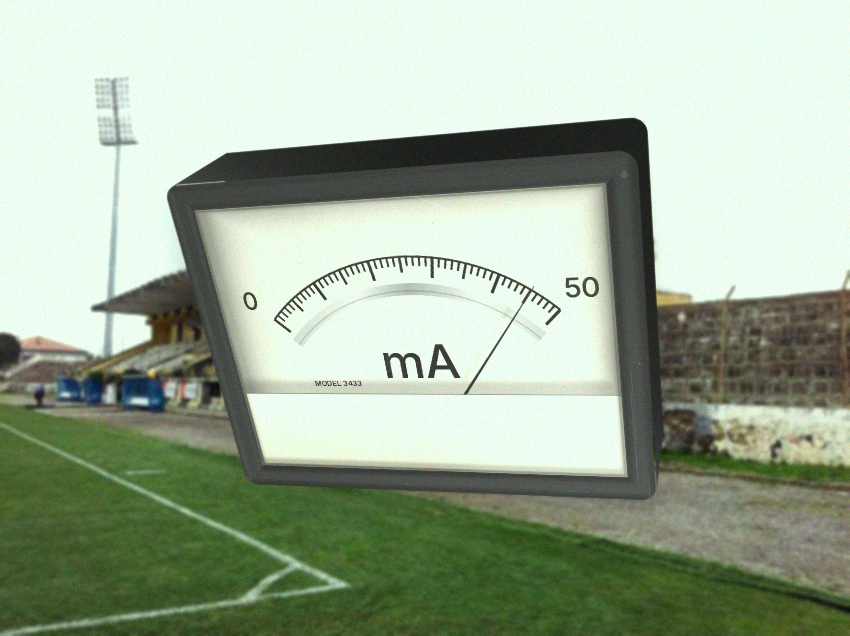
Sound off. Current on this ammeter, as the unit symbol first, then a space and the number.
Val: mA 45
